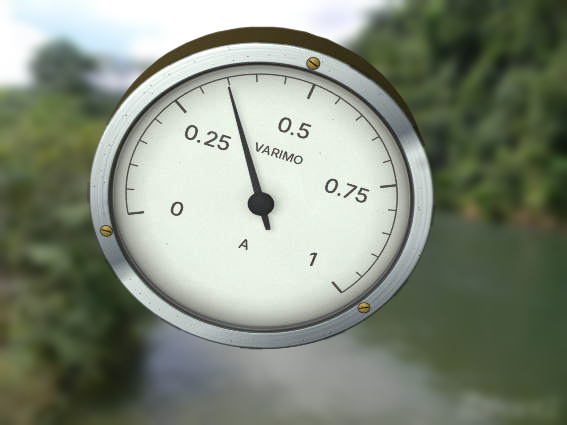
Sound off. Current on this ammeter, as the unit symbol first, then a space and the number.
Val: A 0.35
